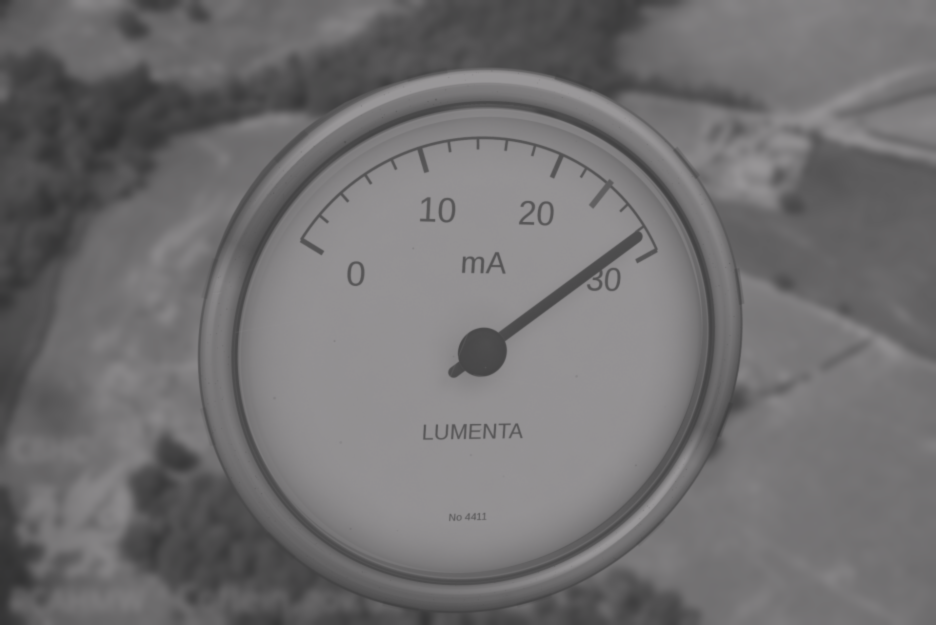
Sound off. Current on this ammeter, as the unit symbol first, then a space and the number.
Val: mA 28
